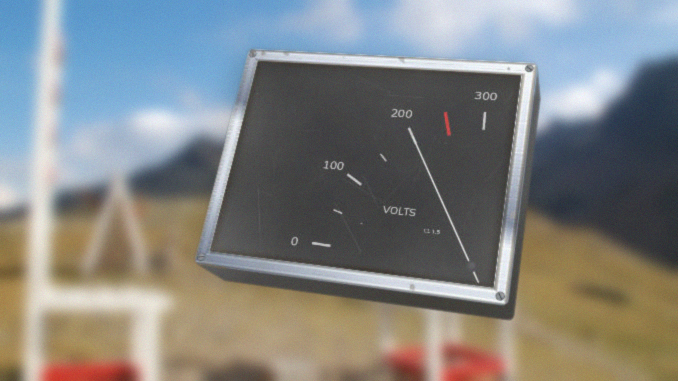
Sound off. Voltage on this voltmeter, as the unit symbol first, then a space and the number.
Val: V 200
